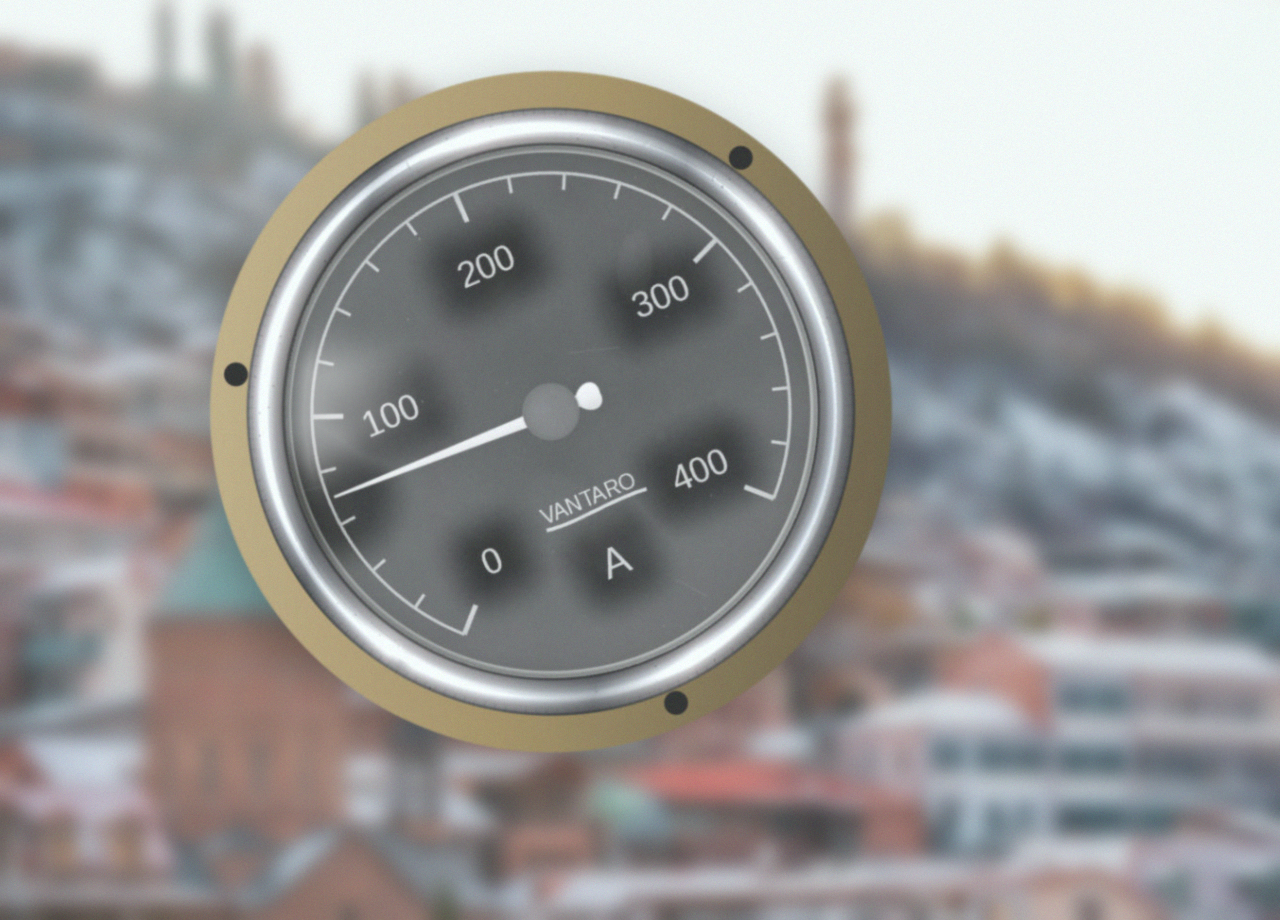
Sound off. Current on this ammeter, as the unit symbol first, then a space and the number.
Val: A 70
